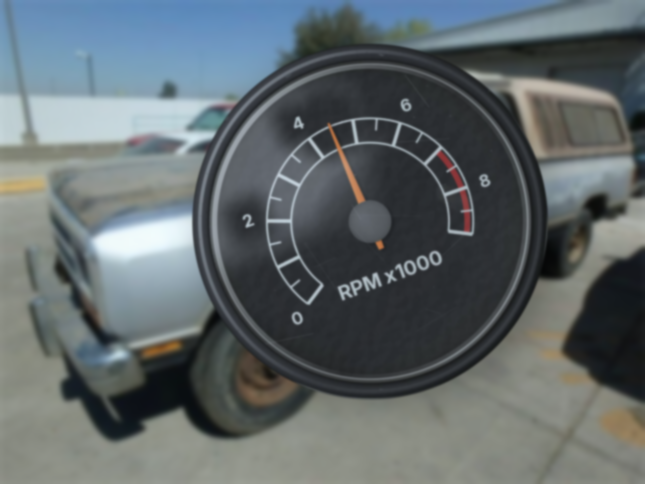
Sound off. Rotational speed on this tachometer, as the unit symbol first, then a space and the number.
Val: rpm 4500
